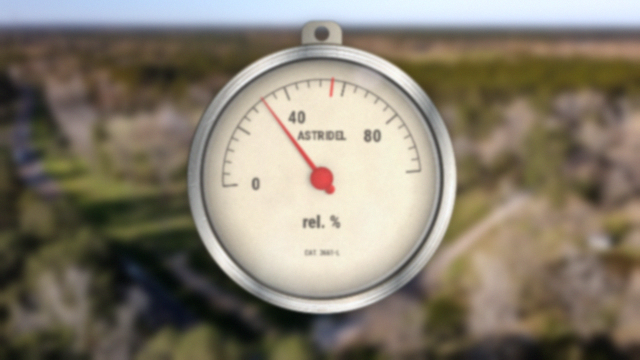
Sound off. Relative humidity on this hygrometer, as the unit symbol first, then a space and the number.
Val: % 32
